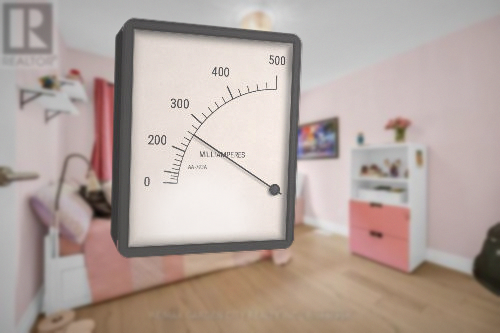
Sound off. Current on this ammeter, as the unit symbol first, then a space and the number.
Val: mA 260
